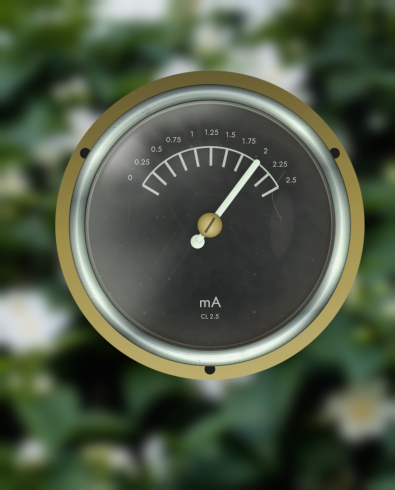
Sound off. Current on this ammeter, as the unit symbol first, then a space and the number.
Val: mA 2
